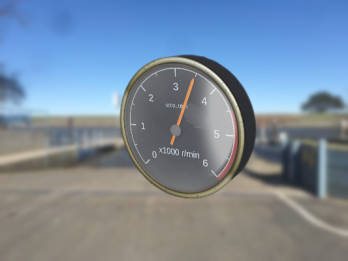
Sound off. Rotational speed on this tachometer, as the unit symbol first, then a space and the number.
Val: rpm 3500
